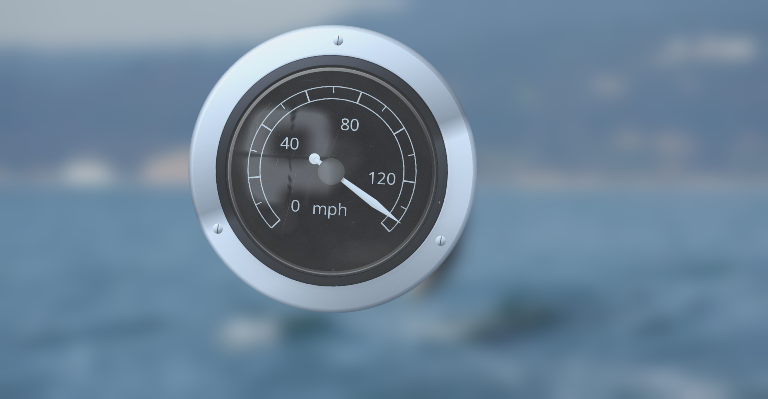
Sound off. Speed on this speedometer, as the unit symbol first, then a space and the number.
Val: mph 135
